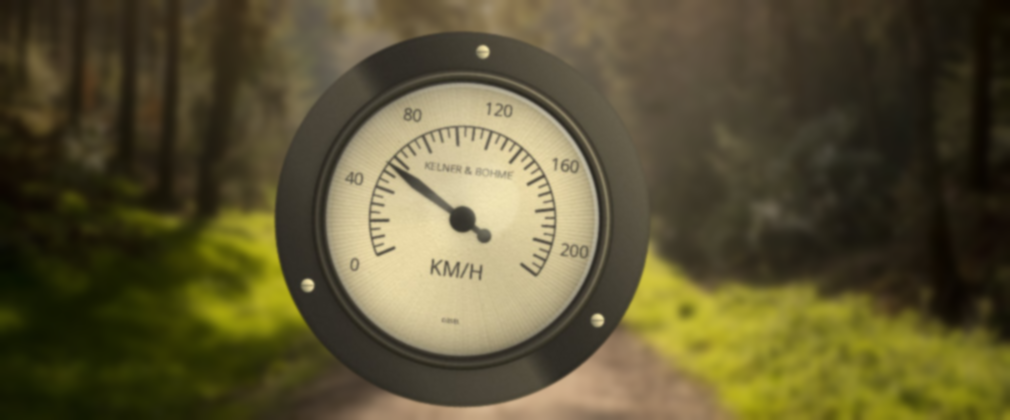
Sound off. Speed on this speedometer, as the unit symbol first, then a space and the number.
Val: km/h 55
